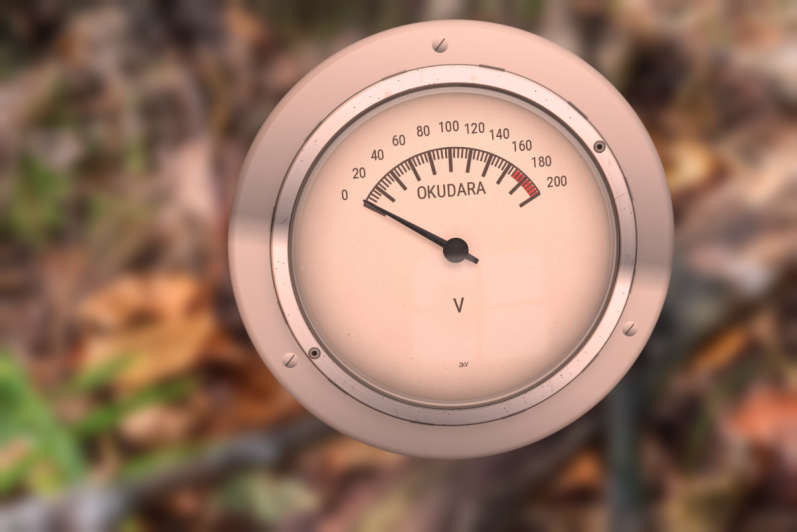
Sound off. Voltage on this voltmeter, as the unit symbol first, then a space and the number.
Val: V 4
